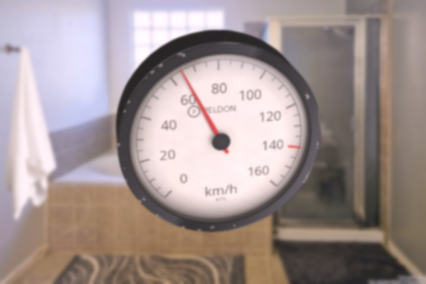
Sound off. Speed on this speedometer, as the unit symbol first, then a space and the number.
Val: km/h 65
